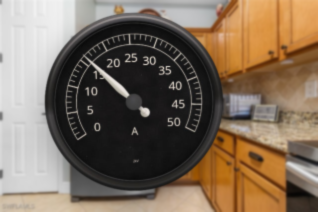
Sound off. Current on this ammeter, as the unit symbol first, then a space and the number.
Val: A 16
